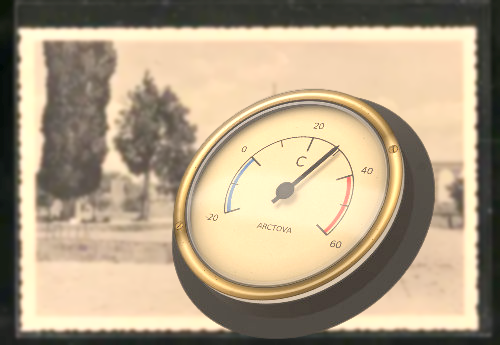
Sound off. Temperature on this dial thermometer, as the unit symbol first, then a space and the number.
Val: °C 30
